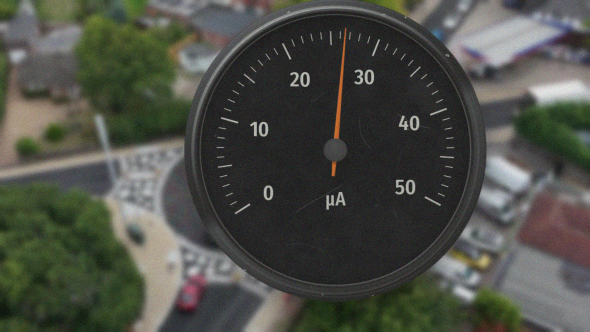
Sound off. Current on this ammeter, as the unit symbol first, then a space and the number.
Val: µA 26.5
